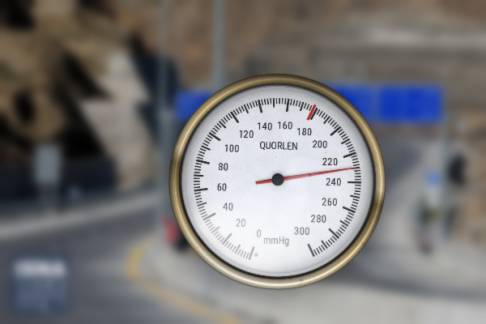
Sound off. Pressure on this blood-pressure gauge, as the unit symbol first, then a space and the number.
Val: mmHg 230
